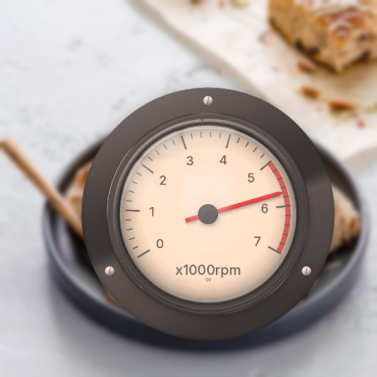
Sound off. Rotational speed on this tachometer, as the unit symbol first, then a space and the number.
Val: rpm 5700
